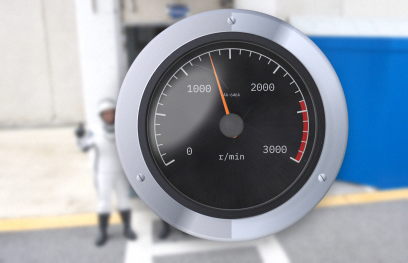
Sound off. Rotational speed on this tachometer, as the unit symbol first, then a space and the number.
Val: rpm 1300
